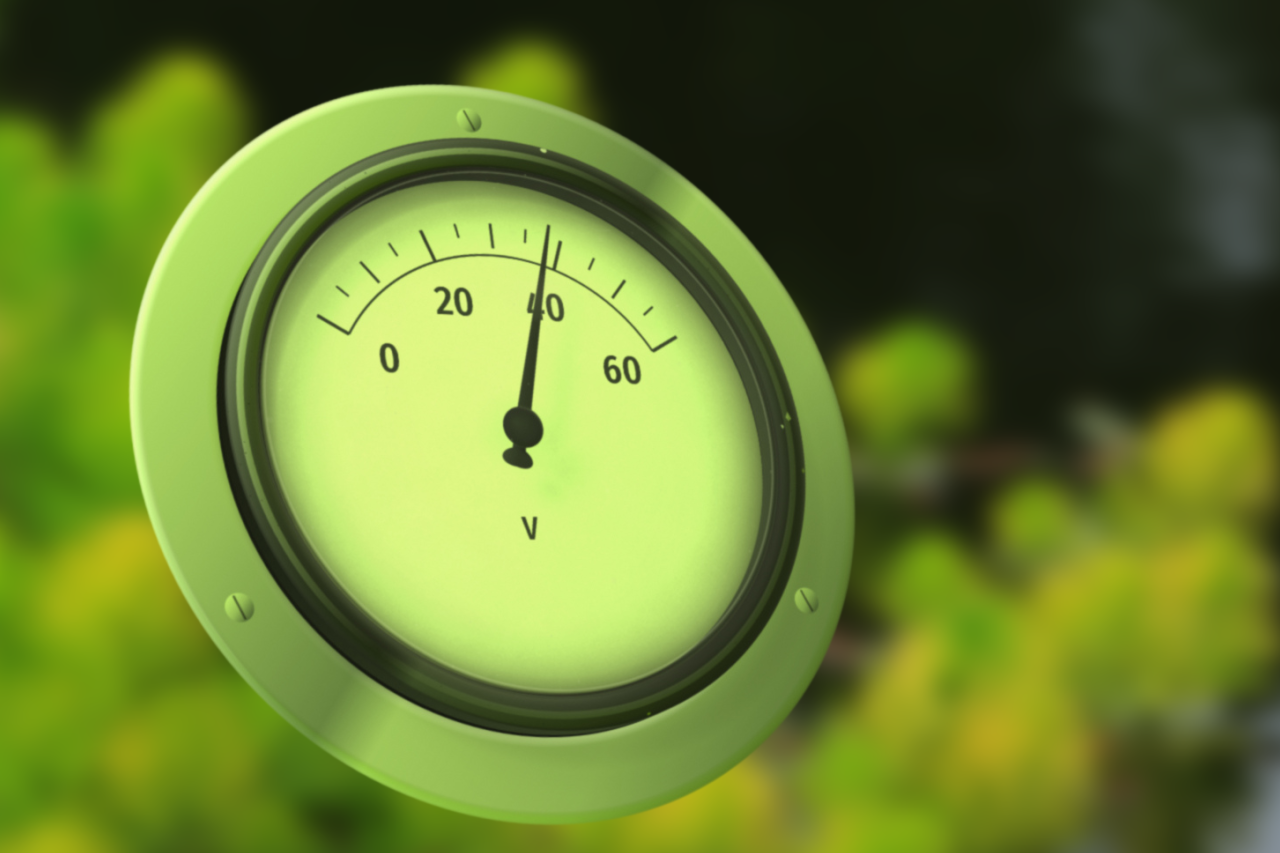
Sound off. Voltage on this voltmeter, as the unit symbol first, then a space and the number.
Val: V 37.5
